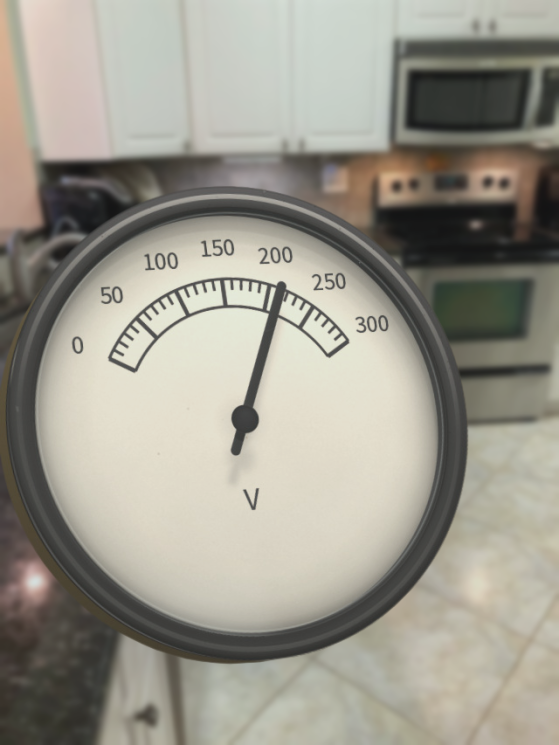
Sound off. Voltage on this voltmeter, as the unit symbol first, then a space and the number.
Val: V 210
